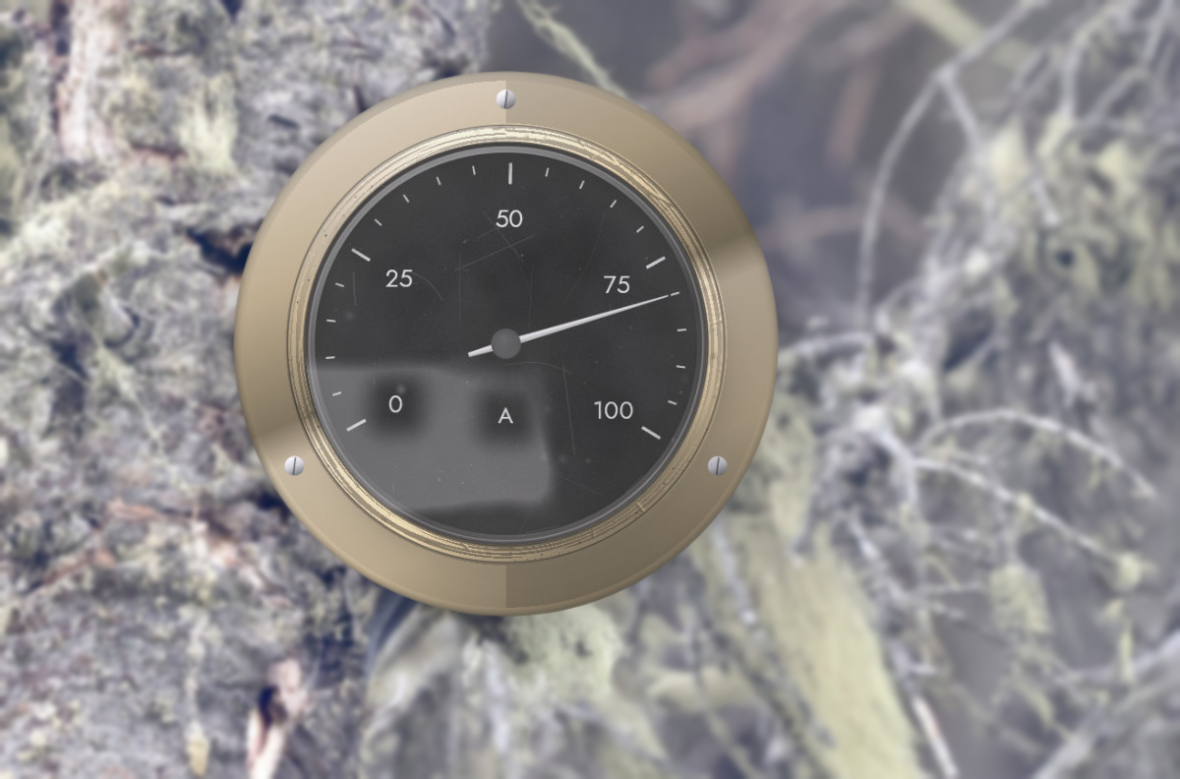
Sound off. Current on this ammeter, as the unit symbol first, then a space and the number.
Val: A 80
